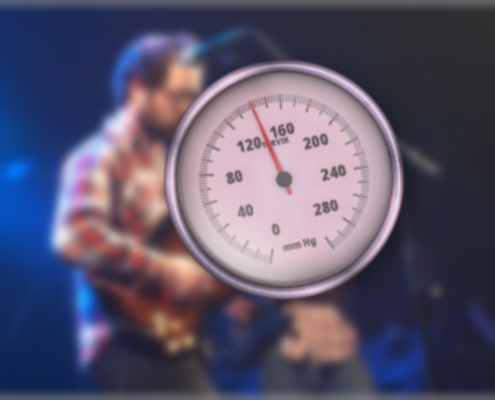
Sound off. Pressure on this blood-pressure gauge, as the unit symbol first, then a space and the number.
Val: mmHg 140
